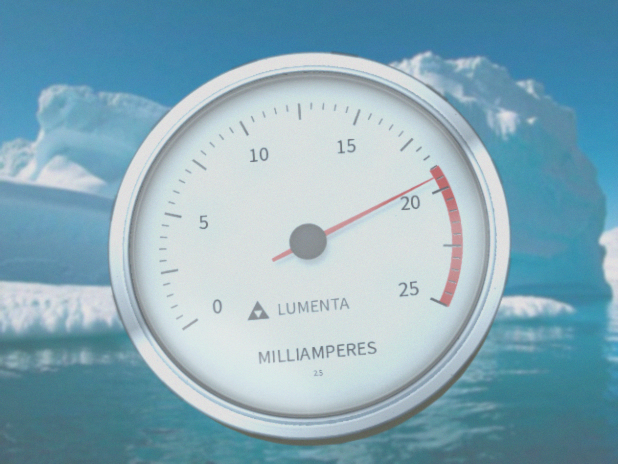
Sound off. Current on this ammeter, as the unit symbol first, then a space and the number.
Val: mA 19.5
